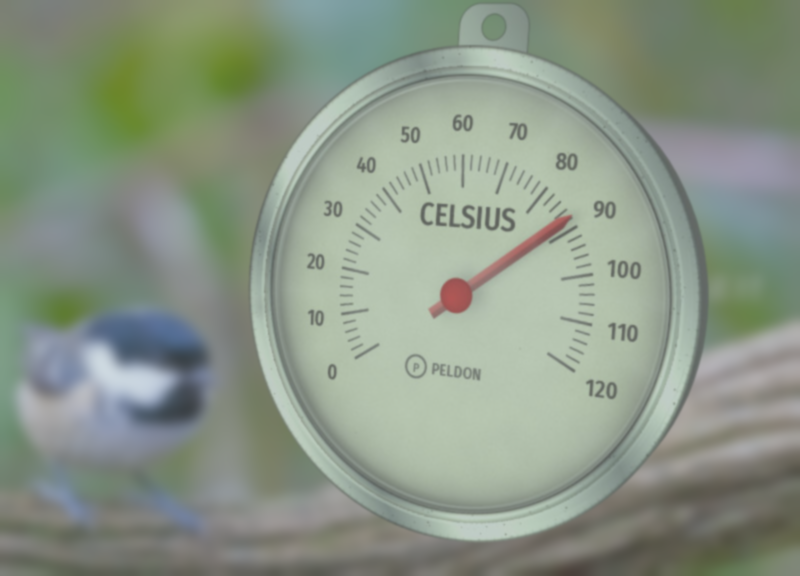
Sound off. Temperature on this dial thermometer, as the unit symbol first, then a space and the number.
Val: °C 88
